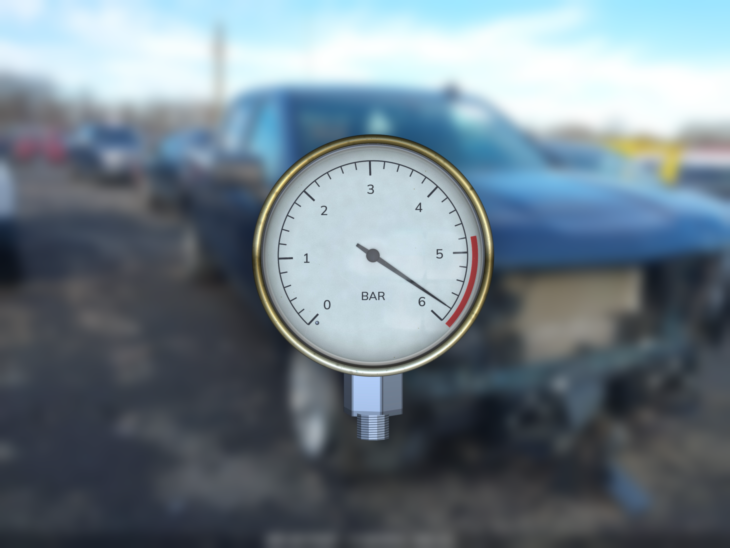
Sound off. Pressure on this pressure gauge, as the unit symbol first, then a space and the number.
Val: bar 5.8
